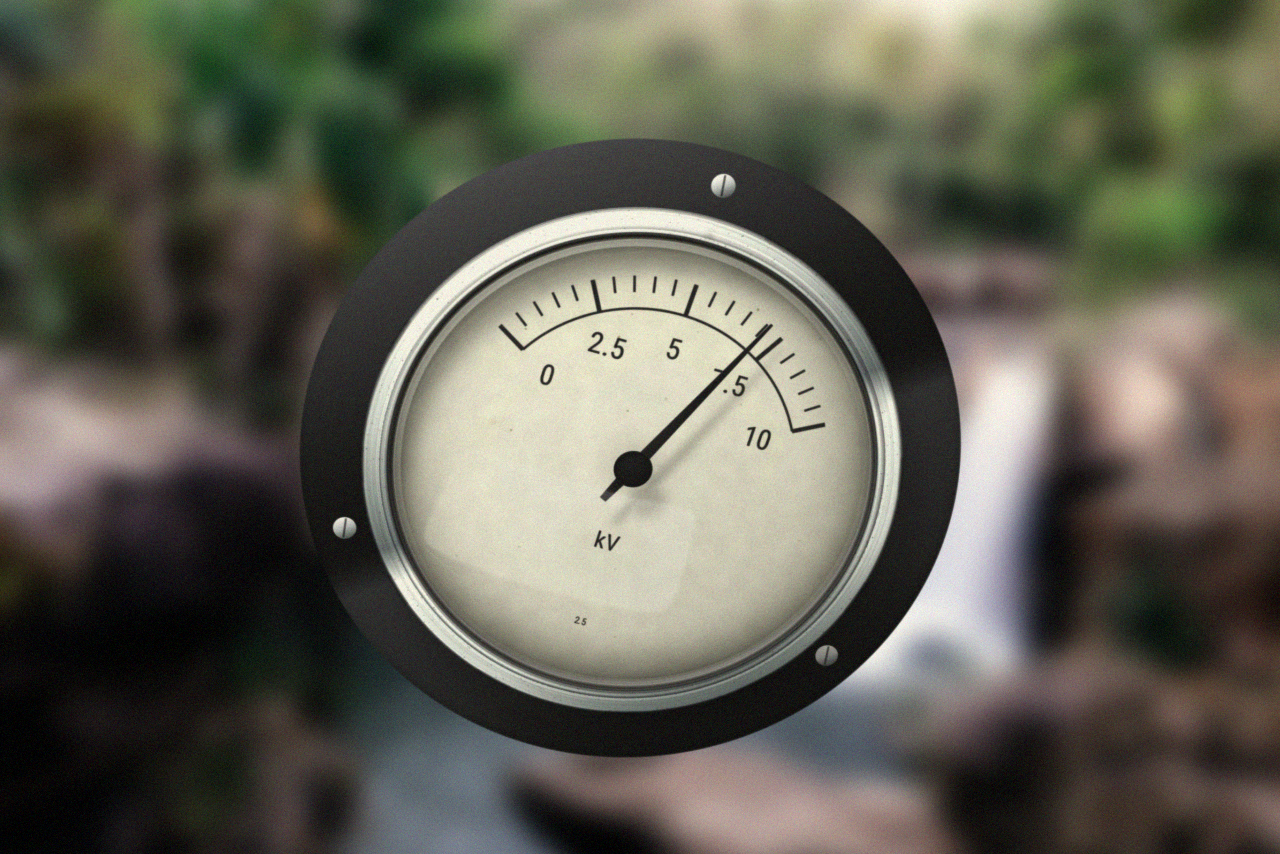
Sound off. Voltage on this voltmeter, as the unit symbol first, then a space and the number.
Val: kV 7
